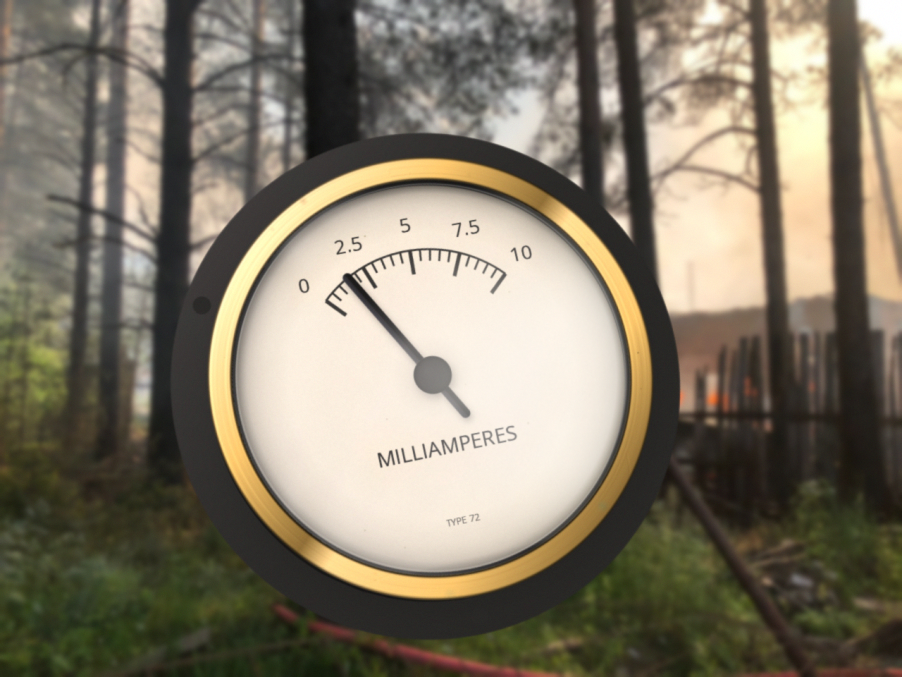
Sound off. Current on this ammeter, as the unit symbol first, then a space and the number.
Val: mA 1.5
